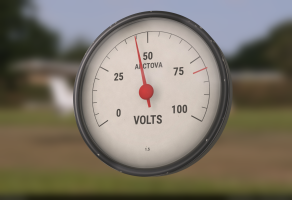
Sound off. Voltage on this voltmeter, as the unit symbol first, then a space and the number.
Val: V 45
